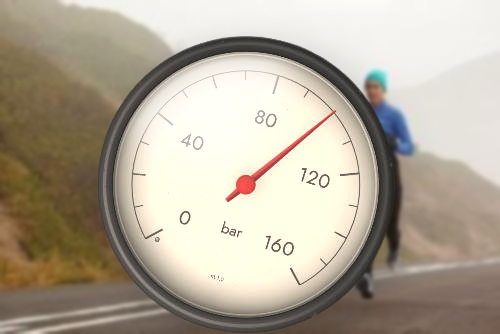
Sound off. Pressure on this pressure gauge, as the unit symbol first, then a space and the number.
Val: bar 100
